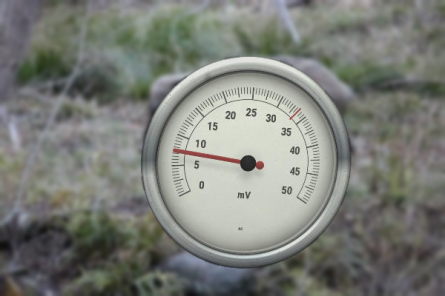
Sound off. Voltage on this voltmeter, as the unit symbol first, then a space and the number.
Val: mV 7.5
